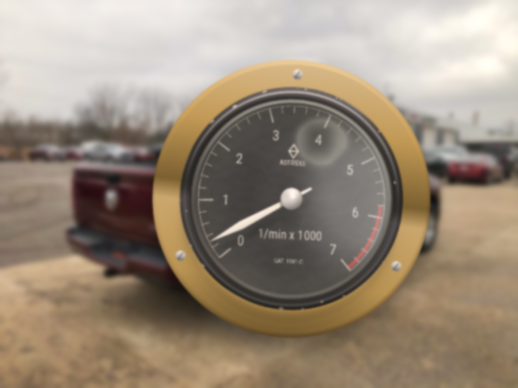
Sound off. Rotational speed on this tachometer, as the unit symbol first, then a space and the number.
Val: rpm 300
